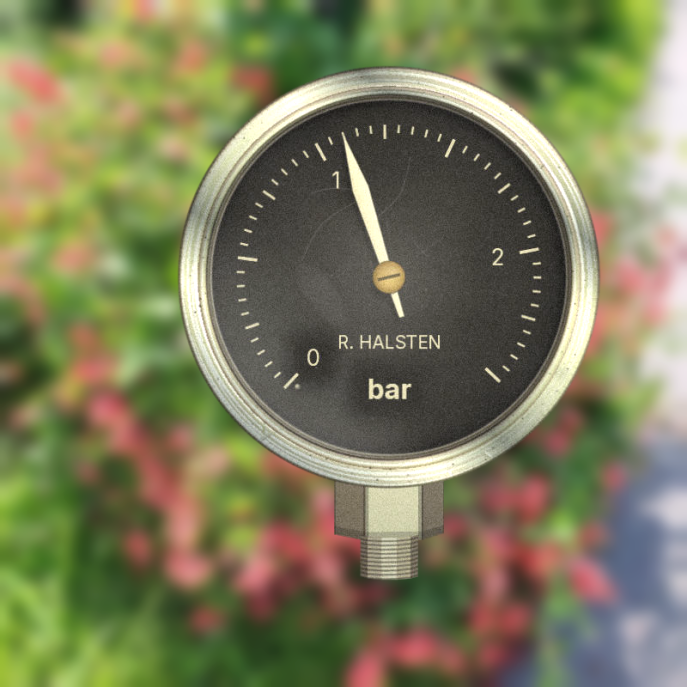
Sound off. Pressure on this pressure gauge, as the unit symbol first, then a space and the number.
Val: bar 1.1
